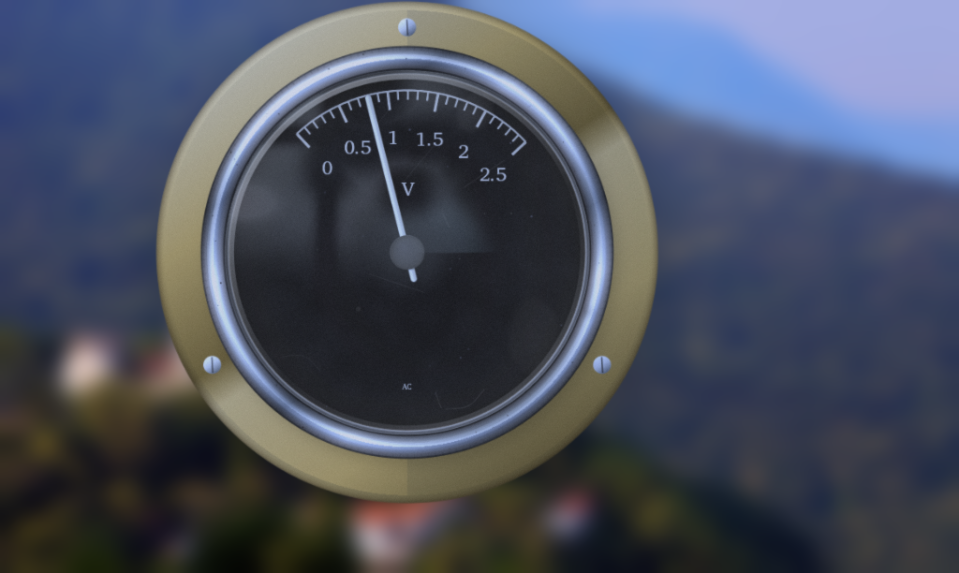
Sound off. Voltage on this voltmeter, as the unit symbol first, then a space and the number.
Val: V 0.8
